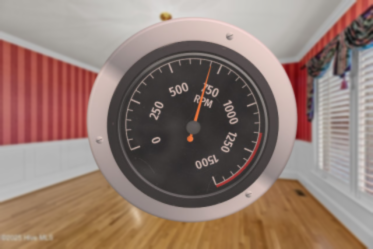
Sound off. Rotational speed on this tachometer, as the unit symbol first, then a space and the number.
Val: rpm 700
